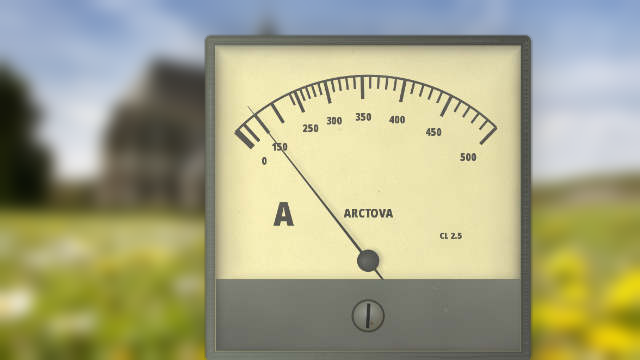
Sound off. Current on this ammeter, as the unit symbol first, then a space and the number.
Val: A 150
